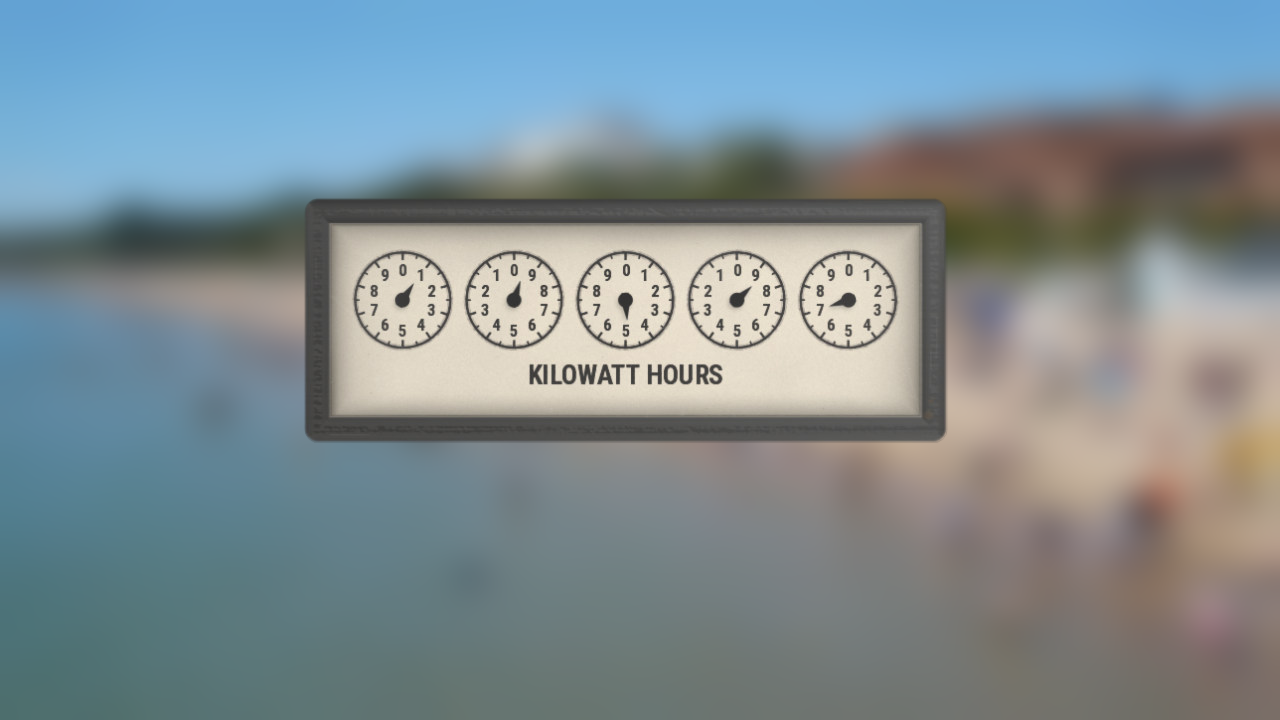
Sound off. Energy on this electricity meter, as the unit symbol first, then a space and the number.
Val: kWh 9487
